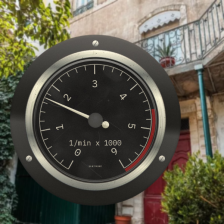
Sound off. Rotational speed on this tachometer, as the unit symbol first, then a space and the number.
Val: rpm 1700
